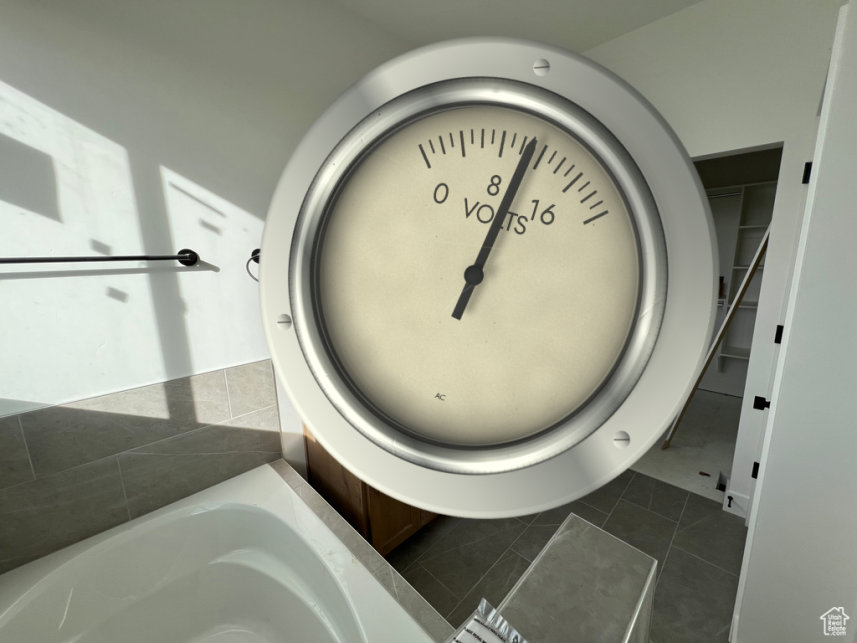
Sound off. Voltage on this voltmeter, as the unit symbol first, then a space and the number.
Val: V 11
